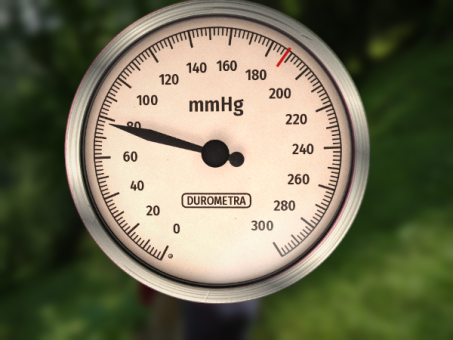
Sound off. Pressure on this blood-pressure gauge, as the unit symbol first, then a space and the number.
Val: mmHg 78
